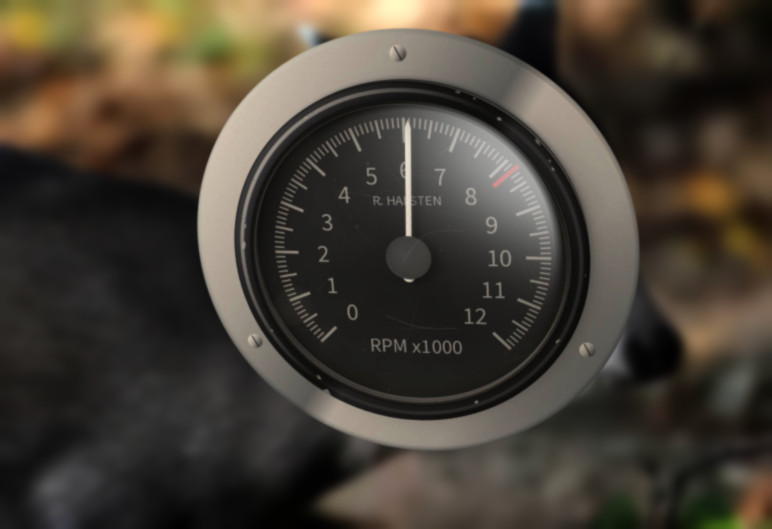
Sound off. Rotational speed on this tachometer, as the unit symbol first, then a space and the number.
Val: rpm 6100
